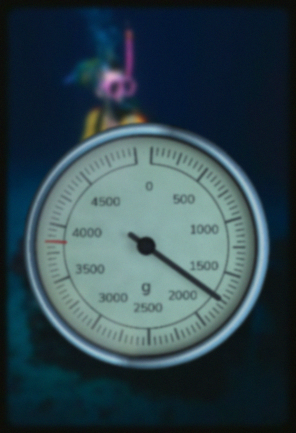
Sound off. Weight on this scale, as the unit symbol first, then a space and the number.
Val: g 1750
